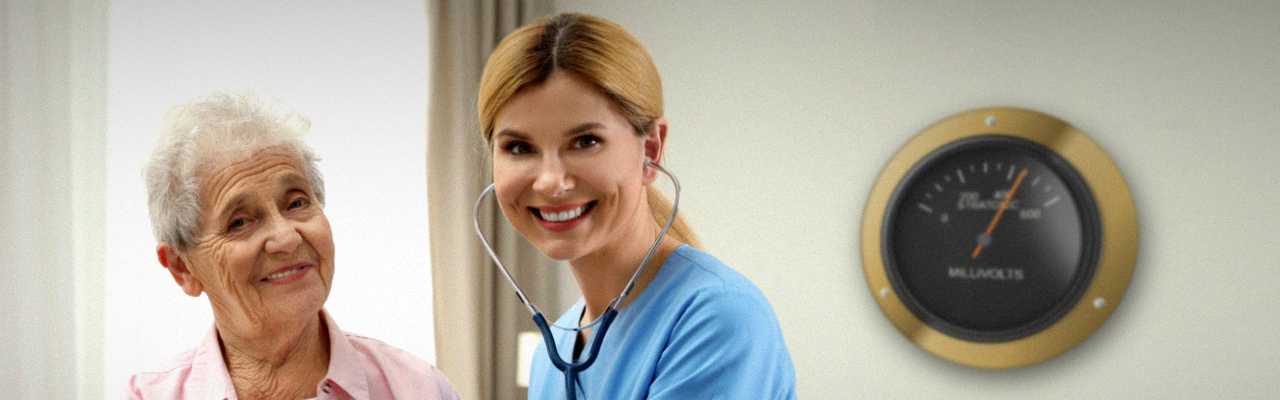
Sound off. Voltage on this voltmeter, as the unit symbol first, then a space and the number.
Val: mV 450
